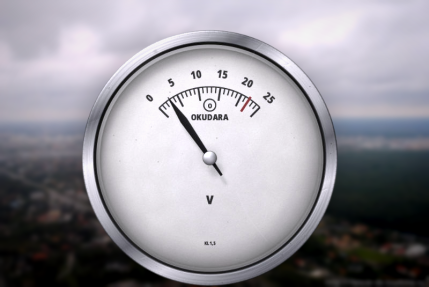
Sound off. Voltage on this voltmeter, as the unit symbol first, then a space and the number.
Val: V 3
